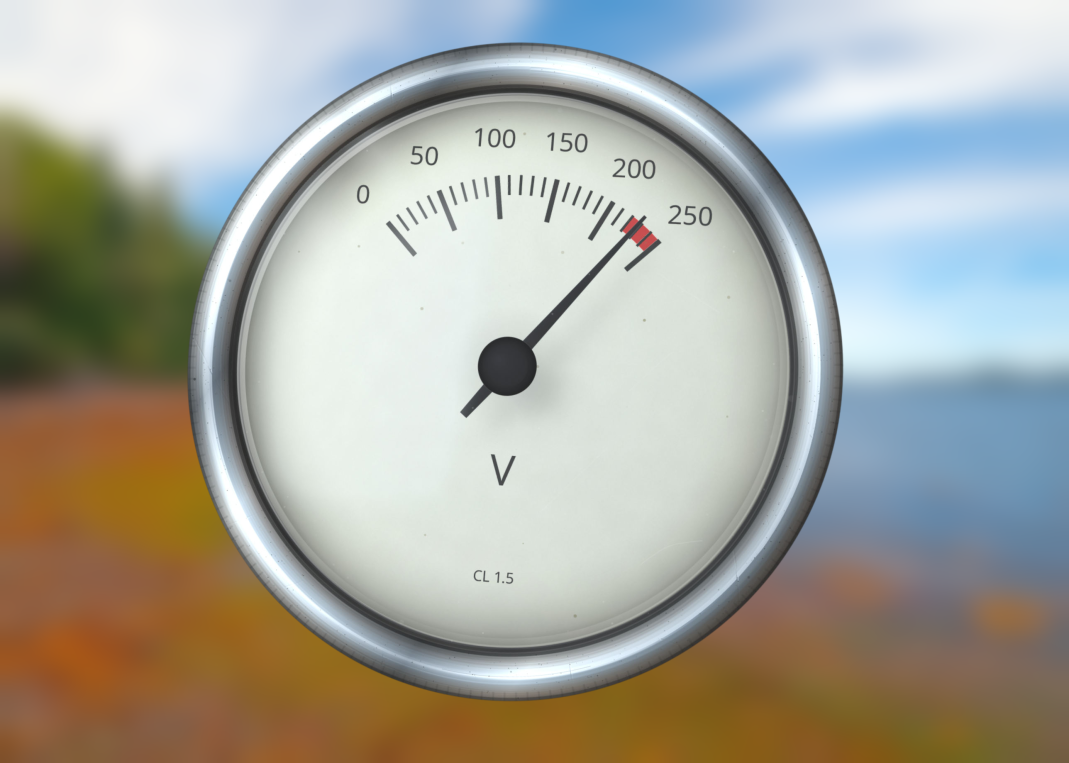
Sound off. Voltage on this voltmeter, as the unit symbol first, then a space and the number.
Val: V 230
